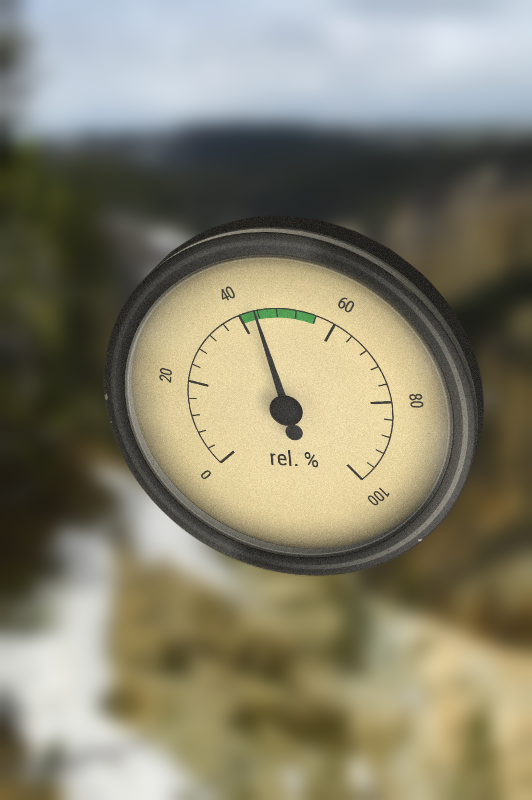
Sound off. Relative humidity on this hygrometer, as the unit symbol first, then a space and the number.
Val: % 44
